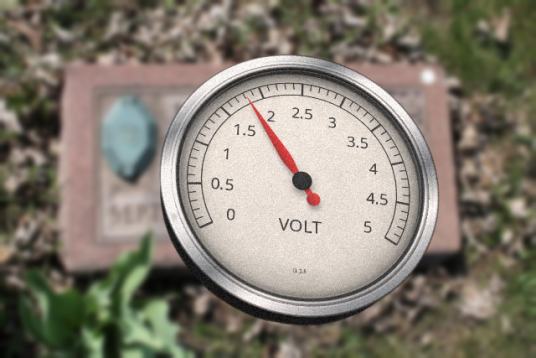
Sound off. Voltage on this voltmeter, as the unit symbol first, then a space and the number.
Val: V 1.8
